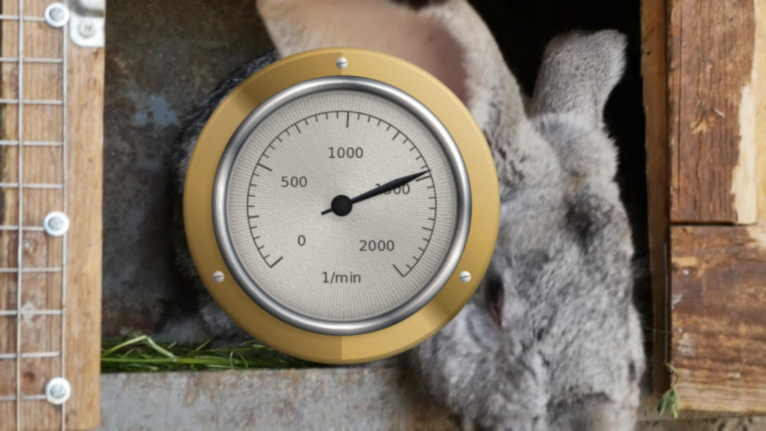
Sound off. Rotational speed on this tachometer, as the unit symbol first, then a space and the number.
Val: rpm 1475
